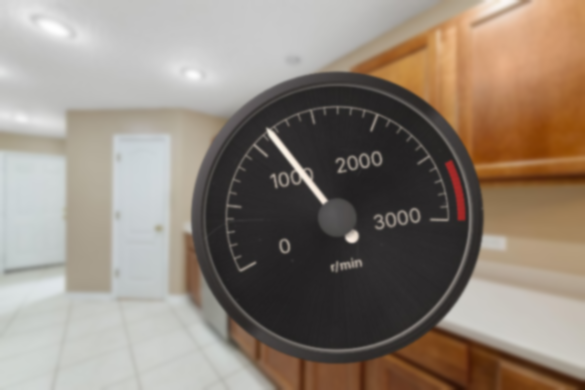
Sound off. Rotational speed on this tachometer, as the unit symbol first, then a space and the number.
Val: rpm 1150
